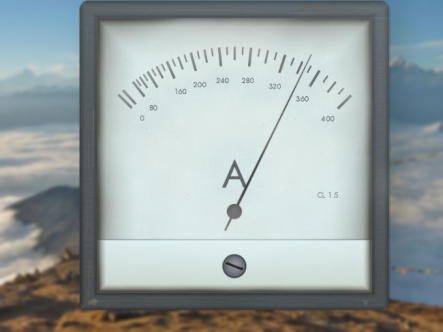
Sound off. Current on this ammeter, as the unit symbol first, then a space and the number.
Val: A 345
